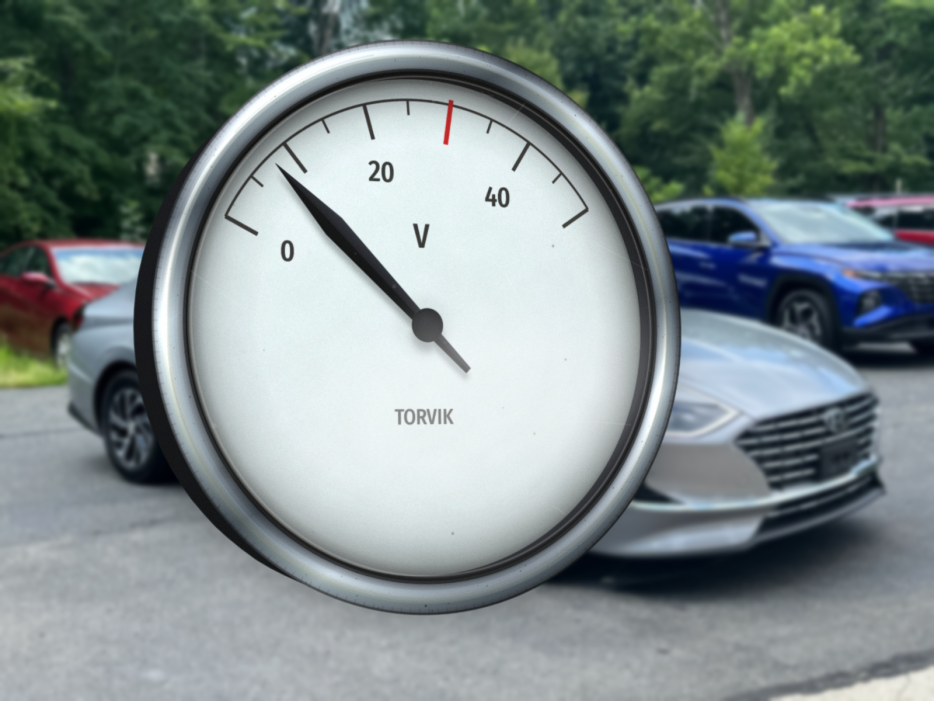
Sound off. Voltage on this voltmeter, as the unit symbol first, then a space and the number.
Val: V 7.5
